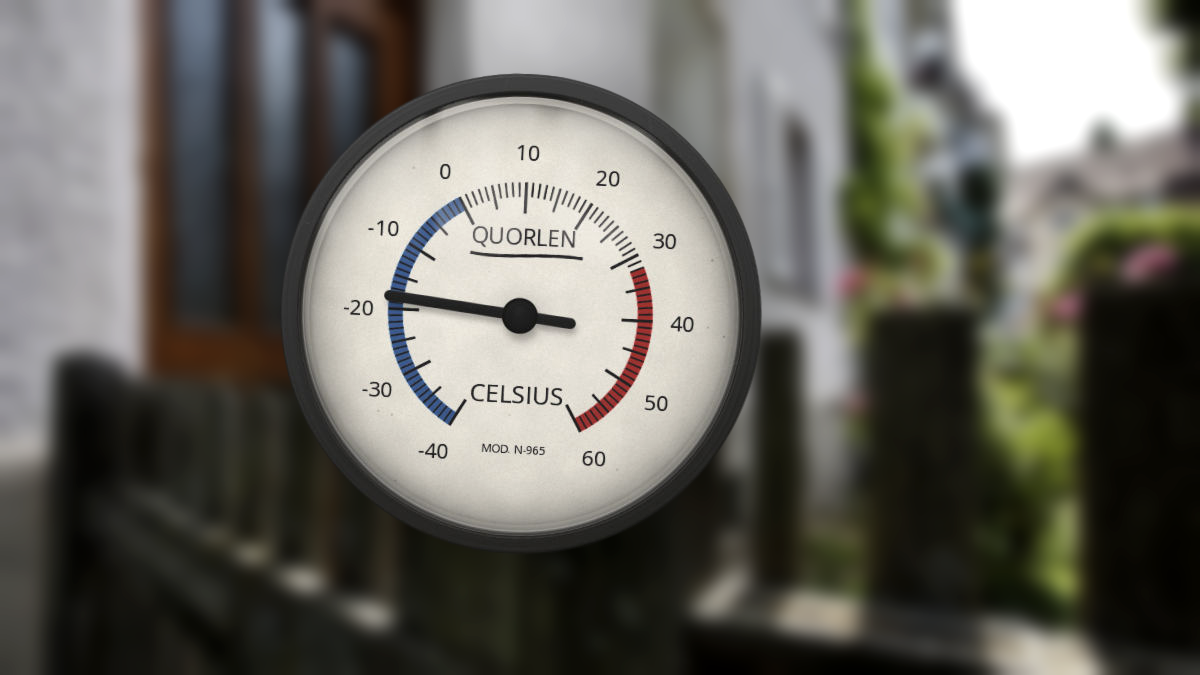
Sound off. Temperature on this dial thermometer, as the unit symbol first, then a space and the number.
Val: °C -18
